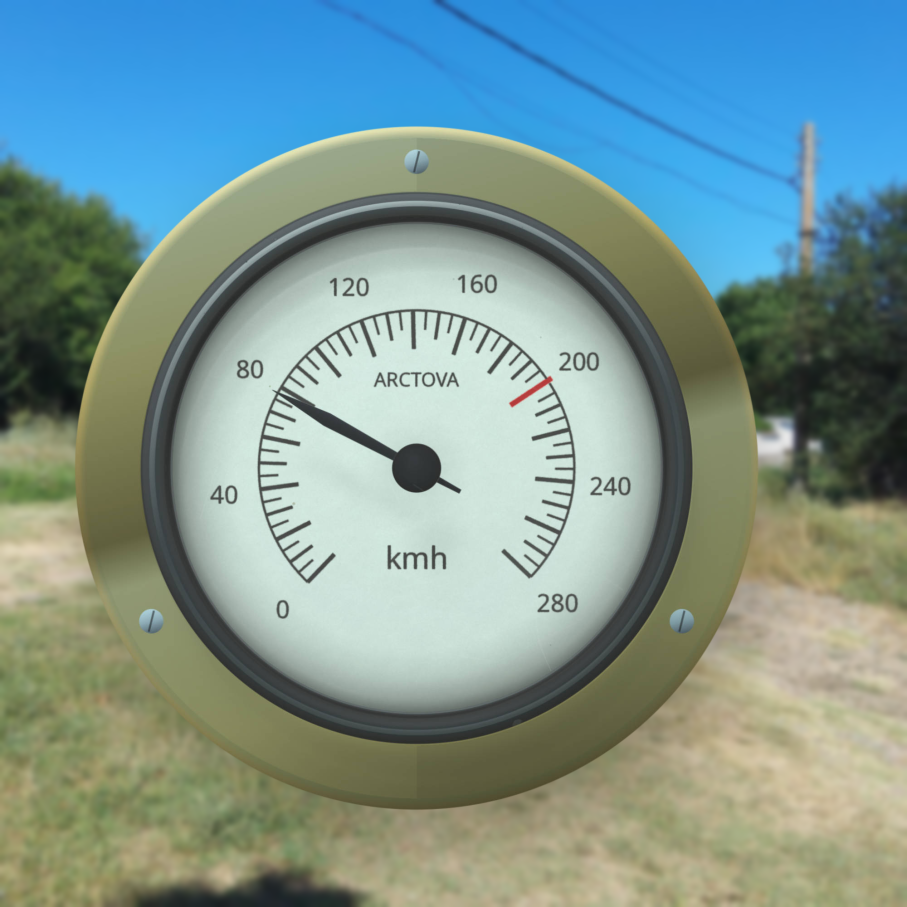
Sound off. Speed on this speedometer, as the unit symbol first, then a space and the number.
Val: km/h 77.5
